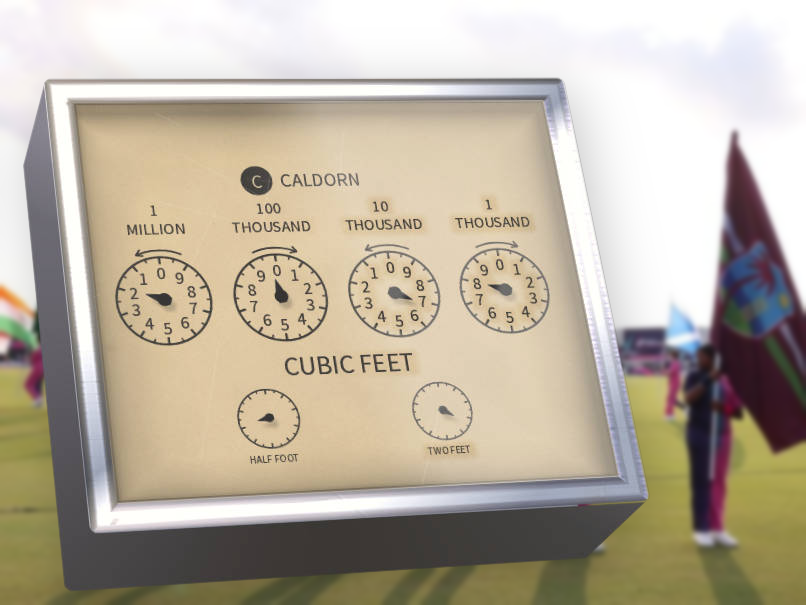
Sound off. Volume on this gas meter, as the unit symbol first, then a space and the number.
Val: ft³ 196800
